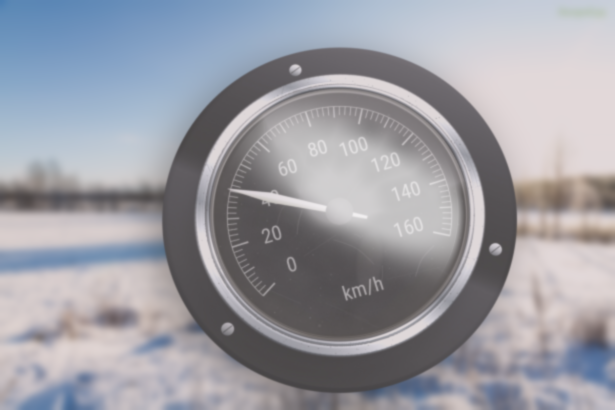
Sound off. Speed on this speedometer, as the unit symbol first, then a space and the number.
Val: km/h 40
